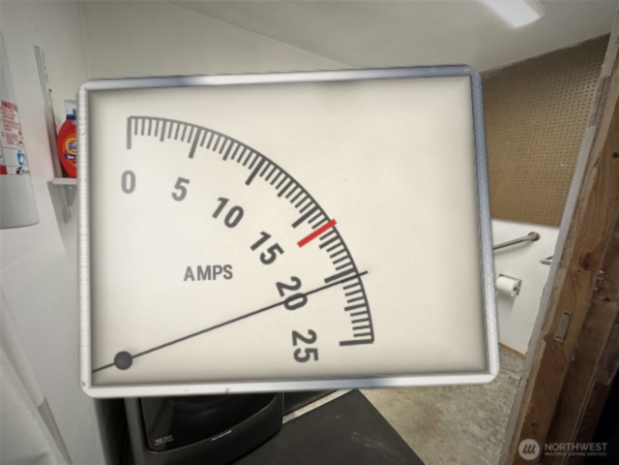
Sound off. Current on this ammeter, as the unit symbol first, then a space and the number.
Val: A 20.5
